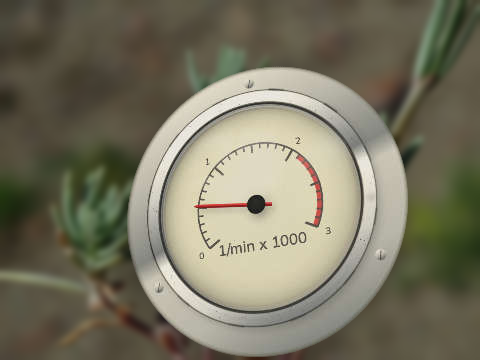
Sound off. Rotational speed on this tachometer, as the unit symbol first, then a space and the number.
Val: rpm 500
